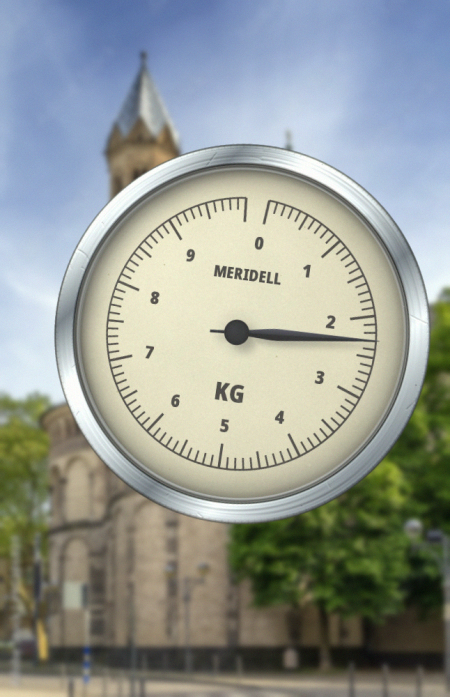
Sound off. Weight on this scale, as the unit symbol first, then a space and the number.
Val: kg 2.3
